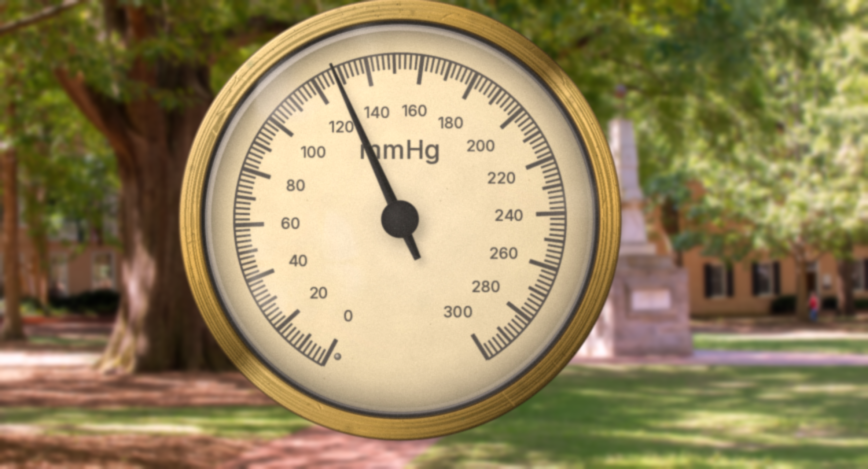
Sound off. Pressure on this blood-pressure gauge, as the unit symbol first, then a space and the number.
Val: mmHg 128
